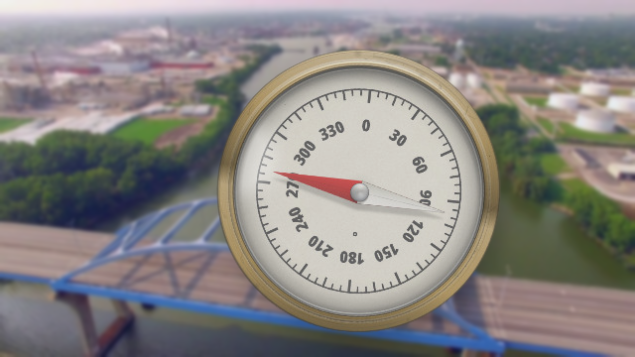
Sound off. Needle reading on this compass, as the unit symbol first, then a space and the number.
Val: ° 277.5
